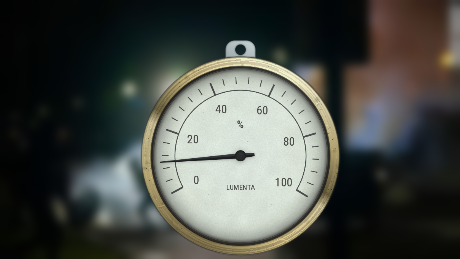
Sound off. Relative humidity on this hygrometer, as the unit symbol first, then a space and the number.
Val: % 10
